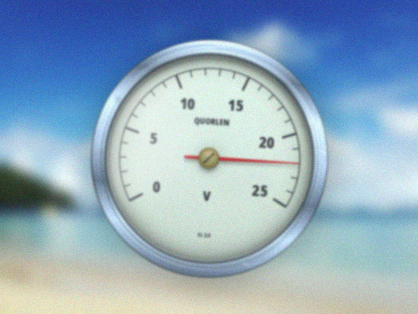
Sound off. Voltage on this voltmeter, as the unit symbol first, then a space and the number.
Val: V 22
